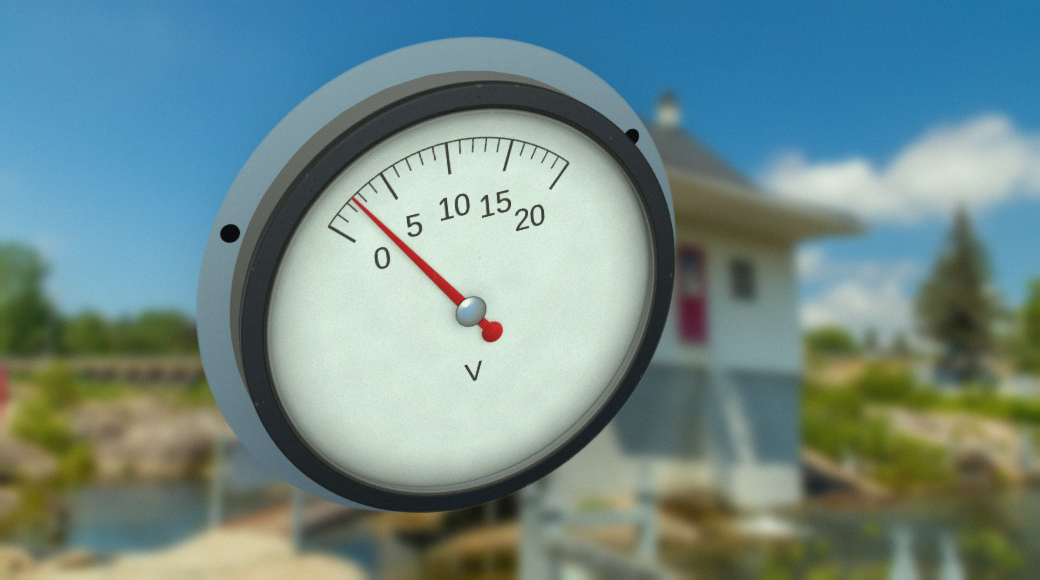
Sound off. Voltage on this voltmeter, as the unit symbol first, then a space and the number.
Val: V 2.5
